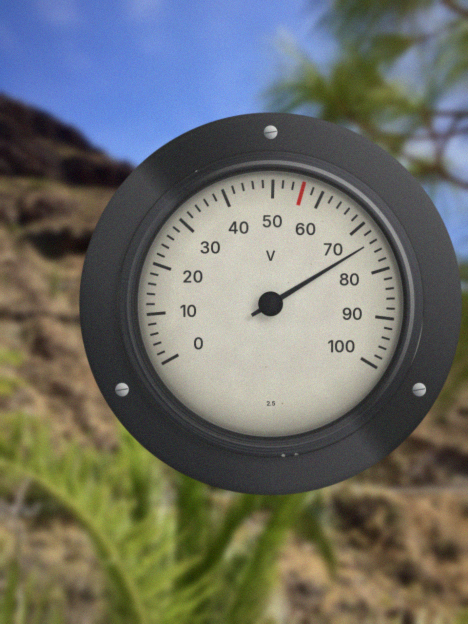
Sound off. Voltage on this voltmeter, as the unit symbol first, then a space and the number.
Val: V 74
